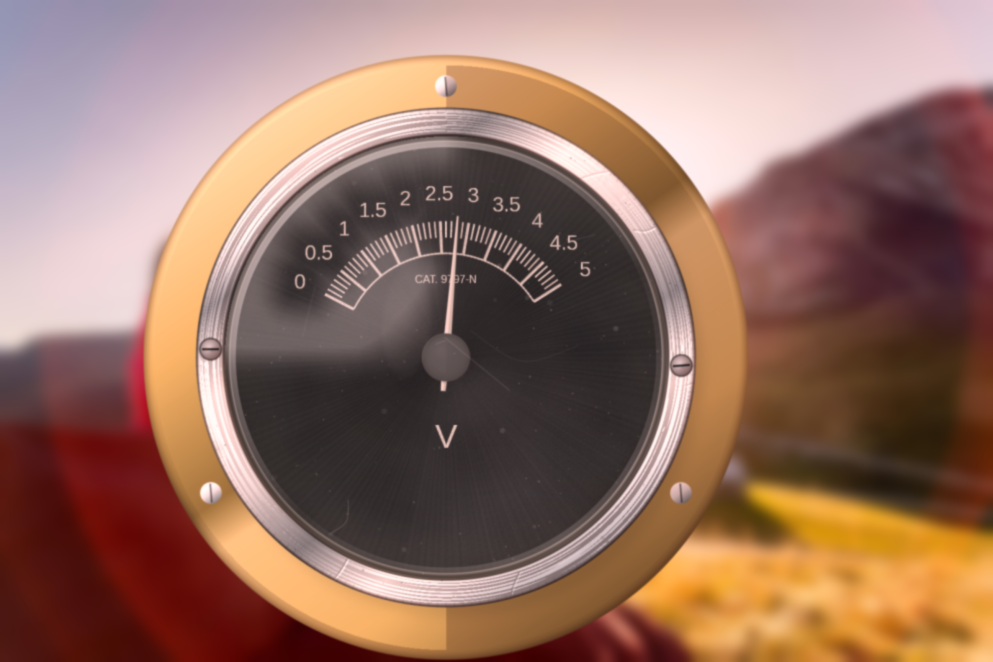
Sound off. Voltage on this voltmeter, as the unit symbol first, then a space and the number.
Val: V 2.8
